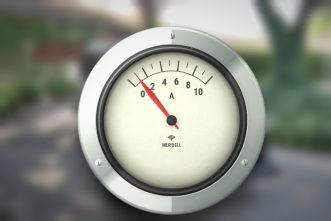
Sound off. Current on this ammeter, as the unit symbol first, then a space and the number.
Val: A 1
